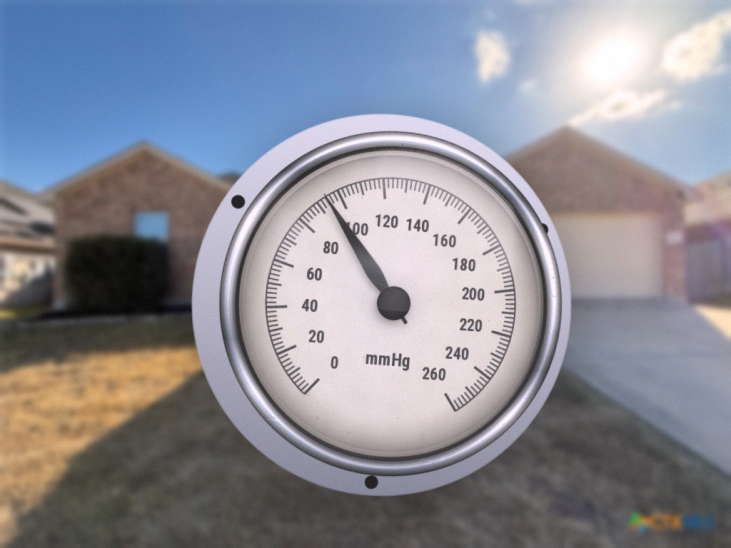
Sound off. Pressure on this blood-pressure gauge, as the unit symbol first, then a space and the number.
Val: mmHg 94
